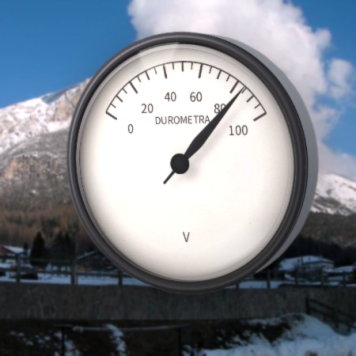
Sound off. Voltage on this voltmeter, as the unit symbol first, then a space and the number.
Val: V 85
